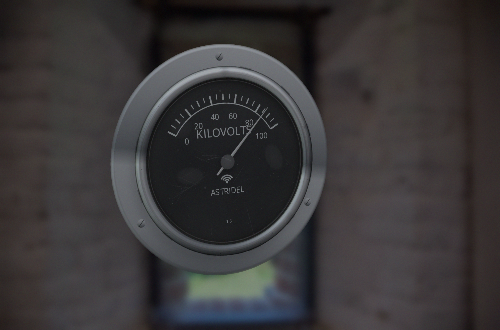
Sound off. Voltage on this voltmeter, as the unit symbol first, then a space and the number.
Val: kV 85
